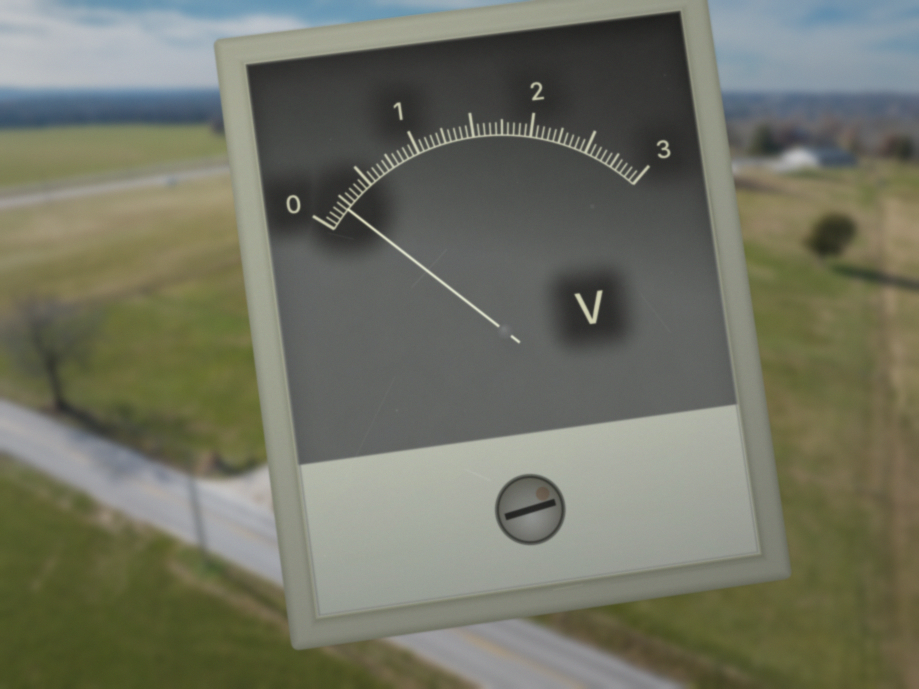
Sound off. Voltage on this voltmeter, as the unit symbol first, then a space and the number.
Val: V 0.2
